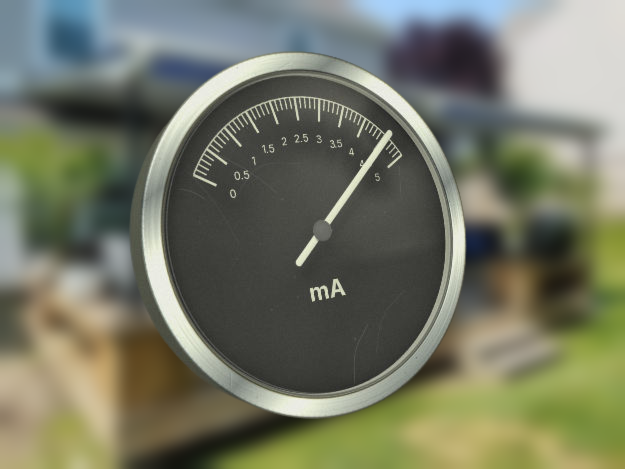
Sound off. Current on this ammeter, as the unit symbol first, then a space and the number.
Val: mA 4.5
